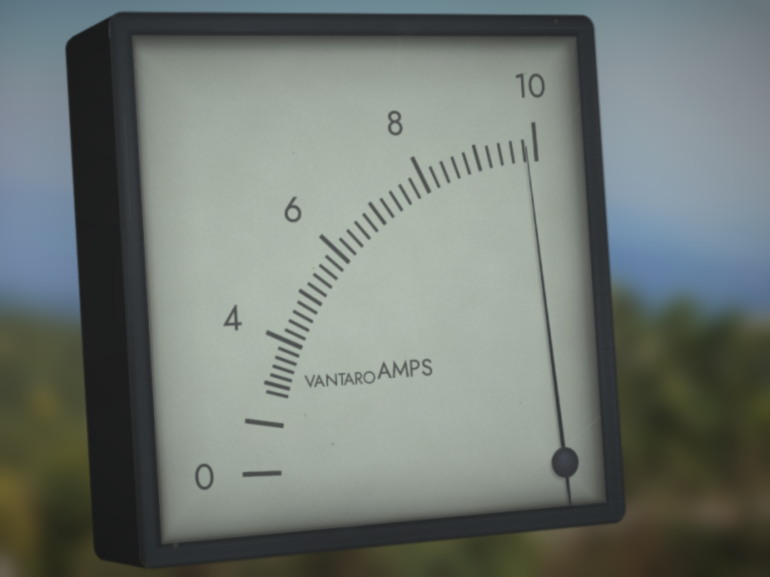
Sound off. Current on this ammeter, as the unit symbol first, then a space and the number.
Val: A 9.8
